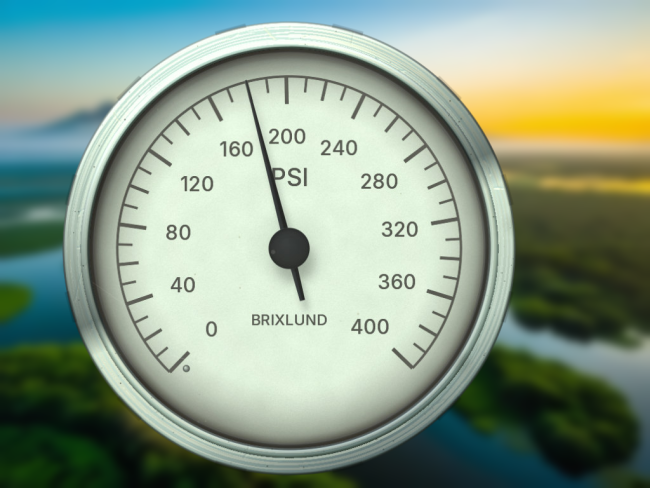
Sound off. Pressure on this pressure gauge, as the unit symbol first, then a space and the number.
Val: psi 180
